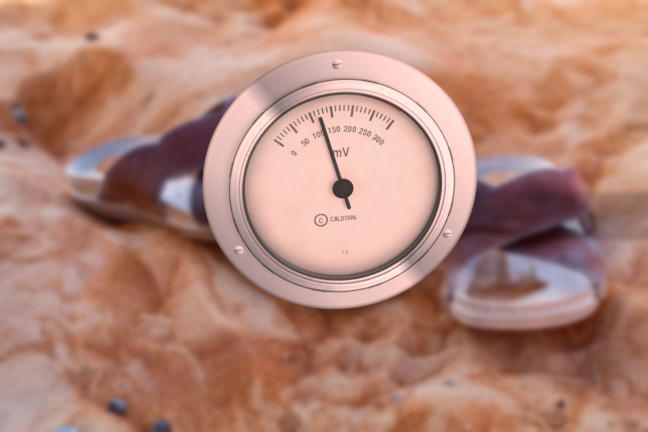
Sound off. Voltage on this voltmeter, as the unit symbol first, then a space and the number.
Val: mV 120
